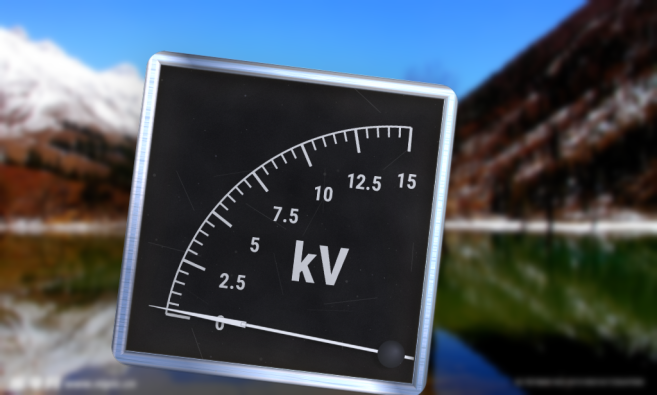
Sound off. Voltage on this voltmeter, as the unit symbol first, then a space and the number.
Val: kV 0.25
